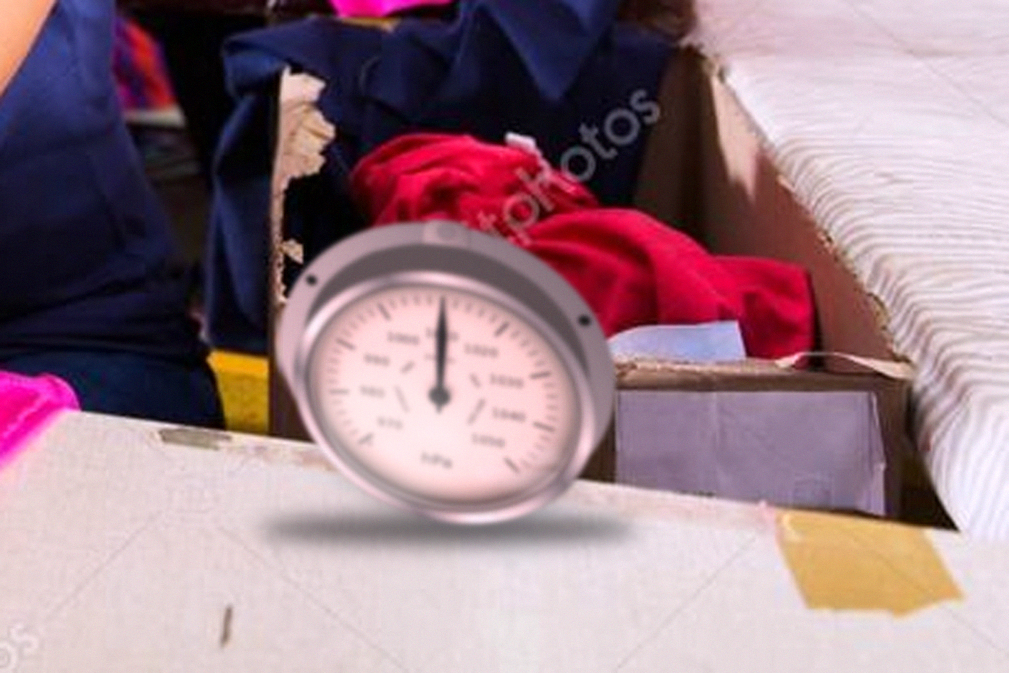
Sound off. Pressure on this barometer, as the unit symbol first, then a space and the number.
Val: hPa 1010
